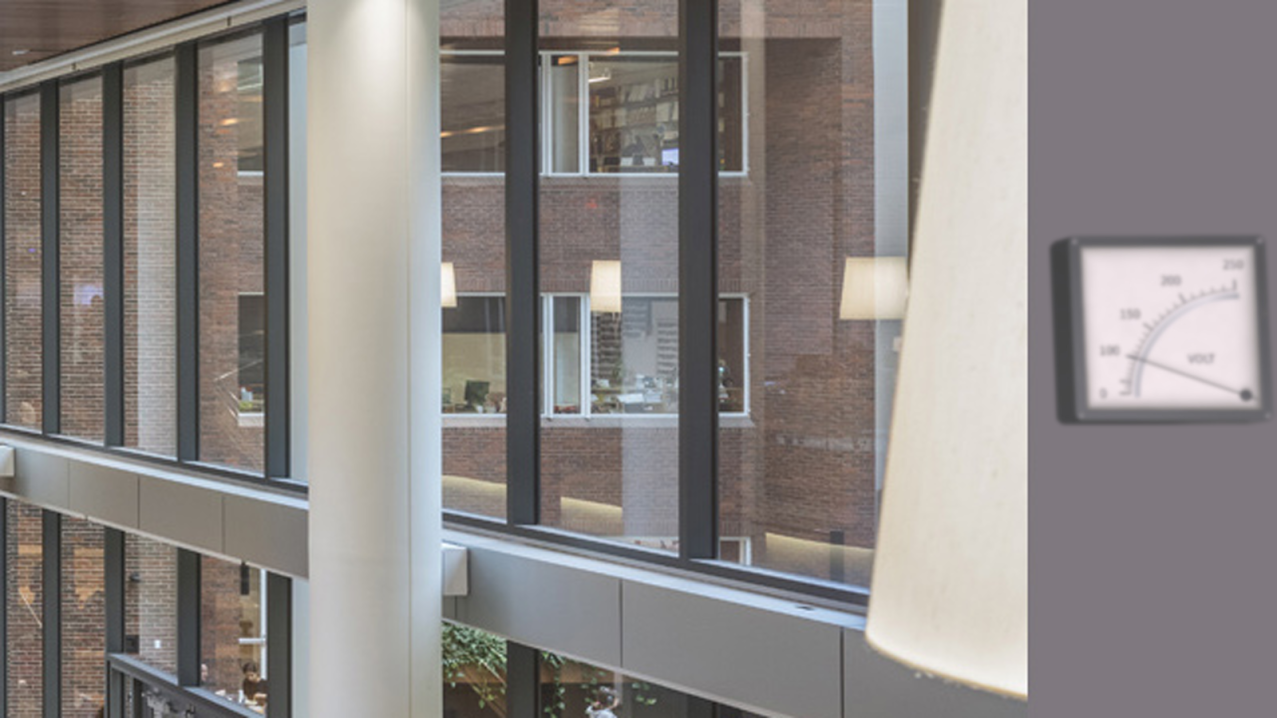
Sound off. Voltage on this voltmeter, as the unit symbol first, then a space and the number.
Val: V 100
